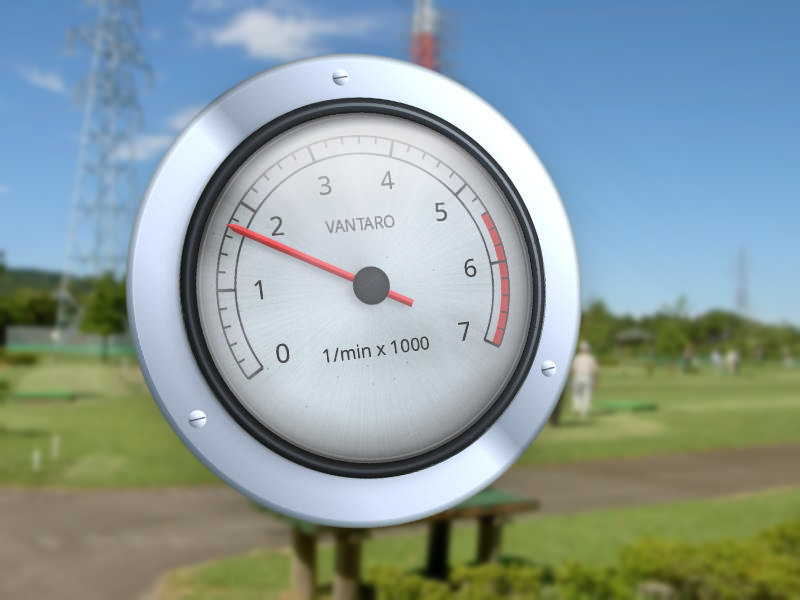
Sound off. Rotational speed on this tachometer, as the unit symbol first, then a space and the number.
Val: rpm 1700
